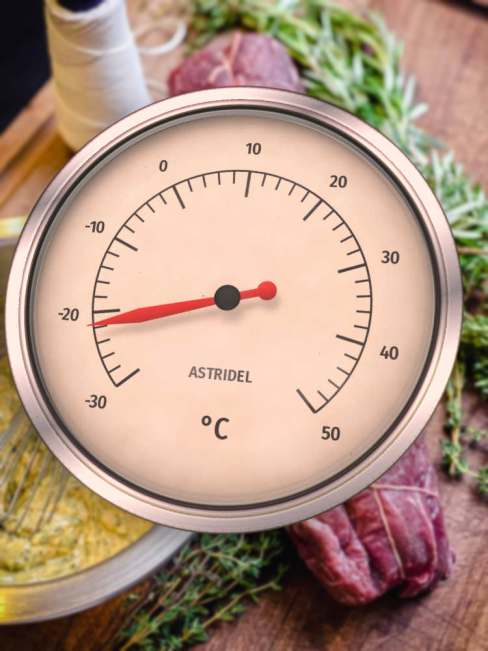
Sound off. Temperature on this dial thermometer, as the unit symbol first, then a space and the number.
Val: °C -22
